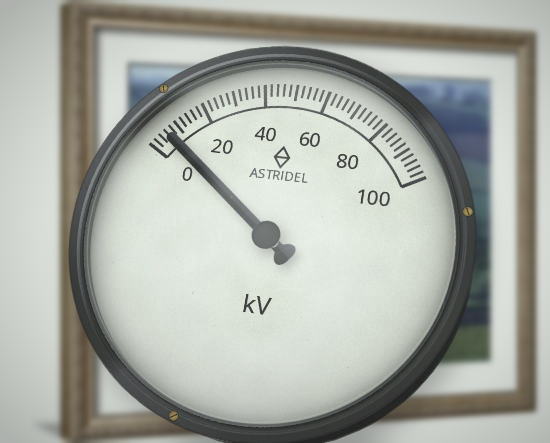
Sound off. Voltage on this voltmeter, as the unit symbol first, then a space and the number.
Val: kV 6
